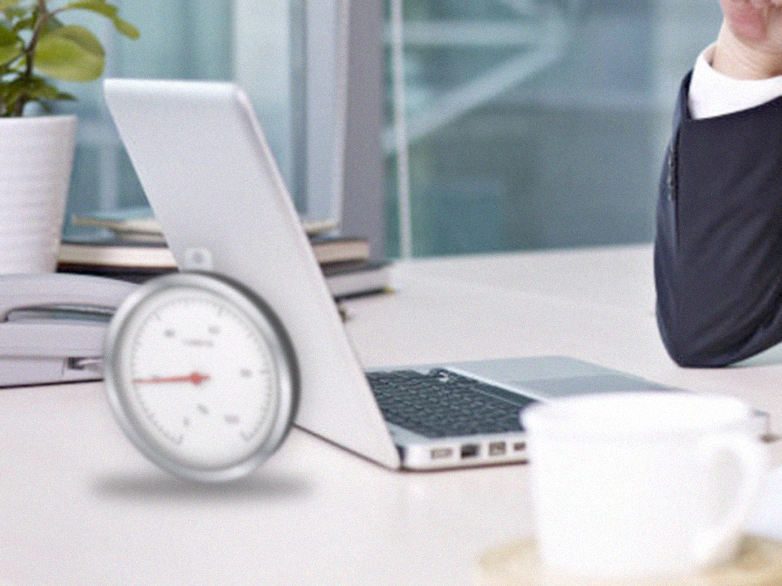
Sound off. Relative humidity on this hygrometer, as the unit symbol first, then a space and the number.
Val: % 20
